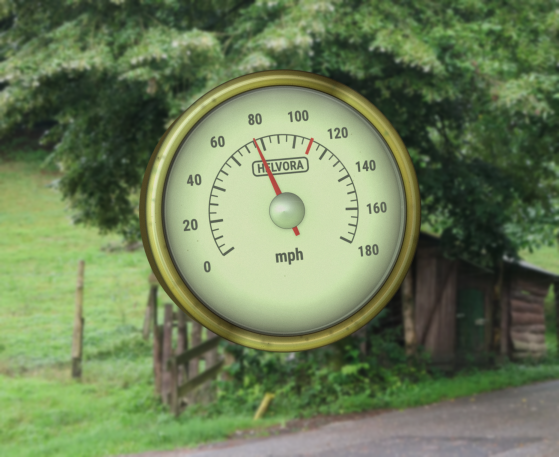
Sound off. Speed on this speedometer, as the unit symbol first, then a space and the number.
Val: mph 75
